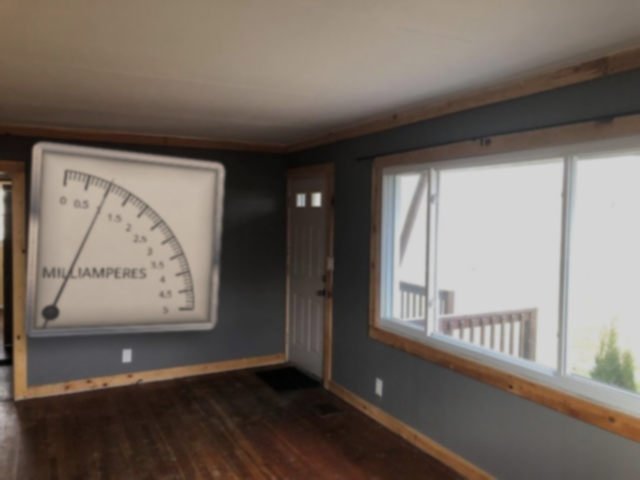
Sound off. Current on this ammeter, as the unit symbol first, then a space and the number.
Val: mA 1
